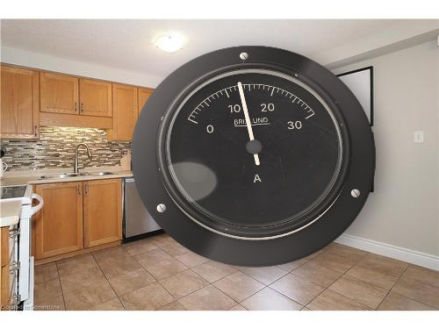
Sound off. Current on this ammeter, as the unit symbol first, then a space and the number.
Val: A 13
